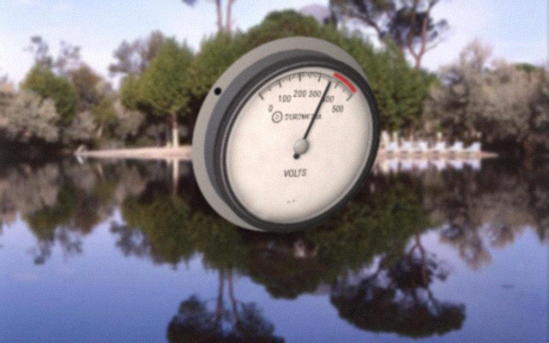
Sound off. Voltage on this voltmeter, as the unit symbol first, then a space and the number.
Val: V 350
